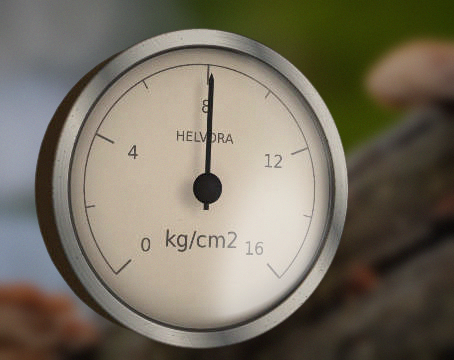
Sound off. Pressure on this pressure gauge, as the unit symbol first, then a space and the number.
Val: kg/cm² 8
